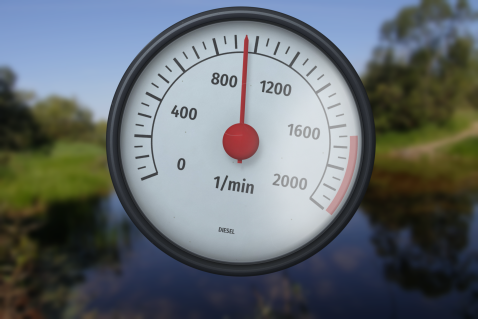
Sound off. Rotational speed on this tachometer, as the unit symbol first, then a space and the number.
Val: rpm 950
